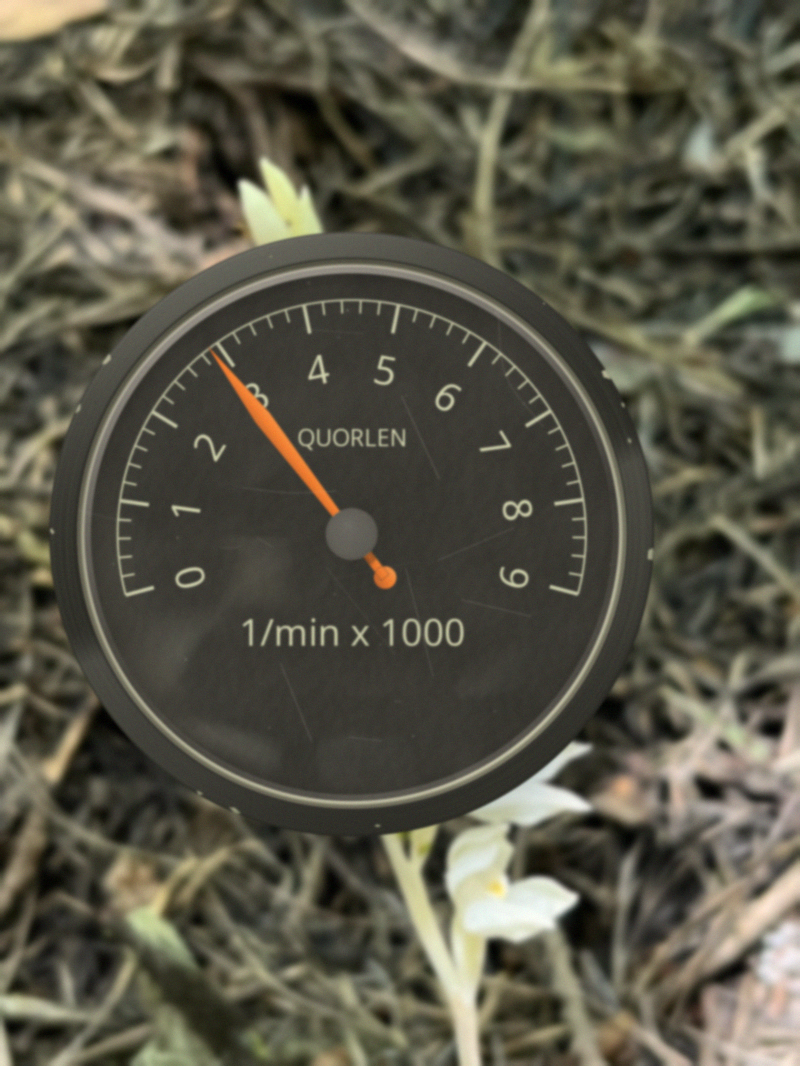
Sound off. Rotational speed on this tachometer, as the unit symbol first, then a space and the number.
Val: rpm 2900
